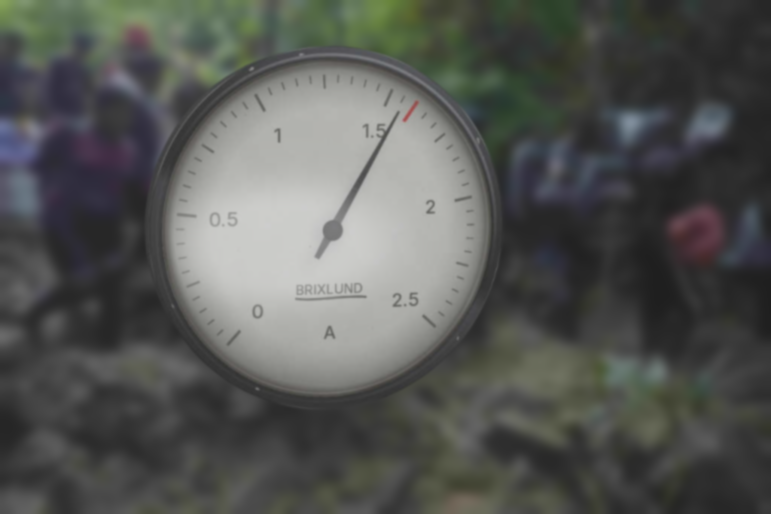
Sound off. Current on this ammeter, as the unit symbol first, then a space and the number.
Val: A 1.55
